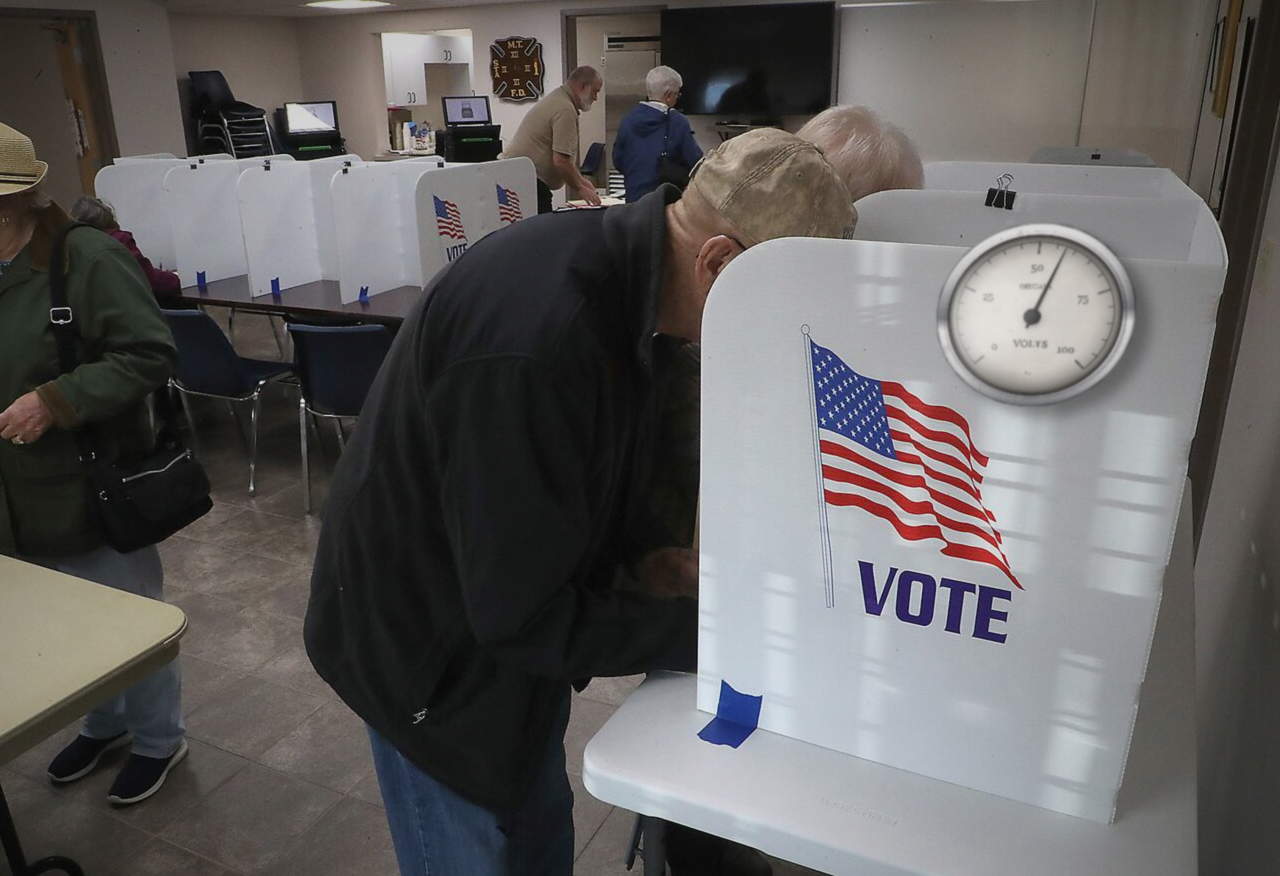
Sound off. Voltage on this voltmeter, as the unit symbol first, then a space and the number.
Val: V 57.5
